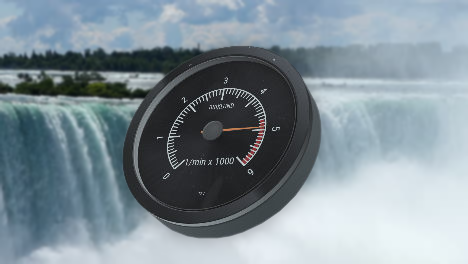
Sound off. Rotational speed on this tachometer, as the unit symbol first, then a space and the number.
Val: rpm 5000
